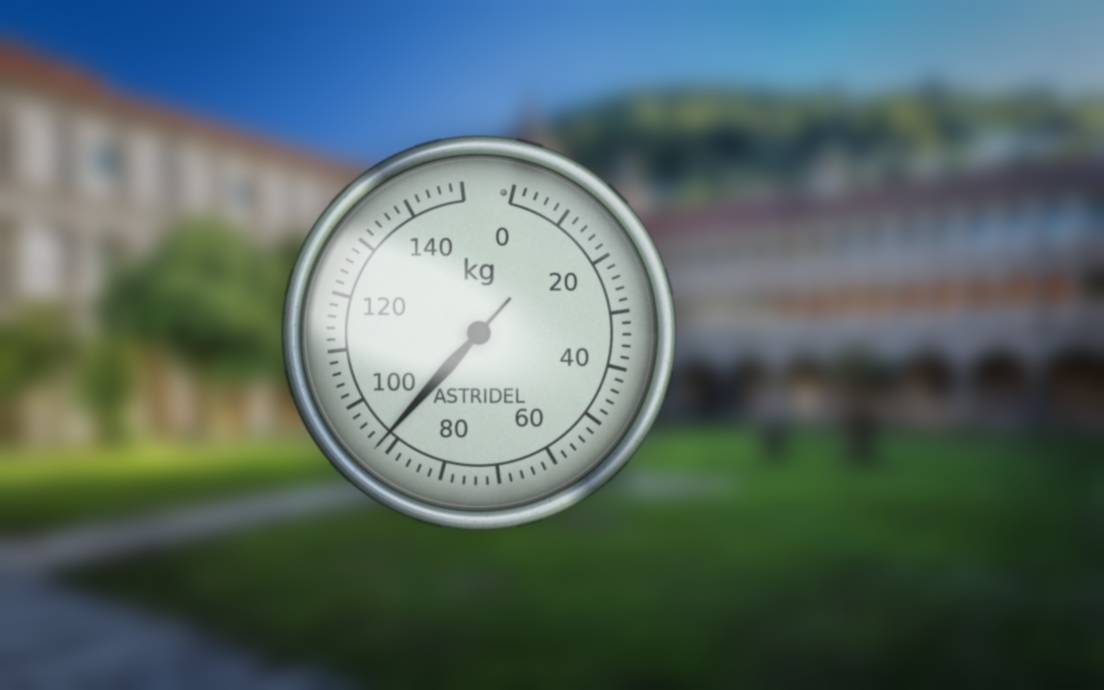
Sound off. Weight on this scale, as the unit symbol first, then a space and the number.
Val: kg 92
